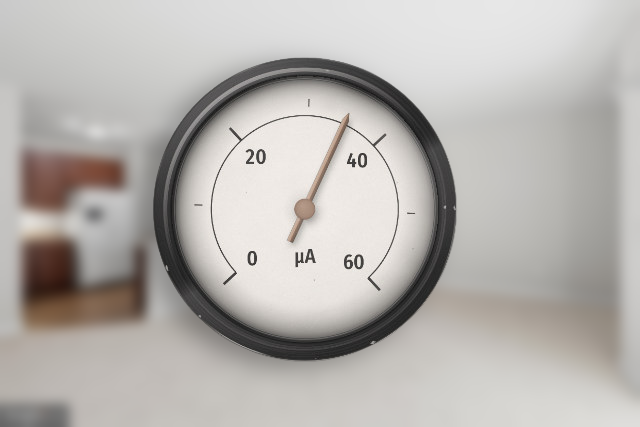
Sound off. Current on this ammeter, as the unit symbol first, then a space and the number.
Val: µA 35
